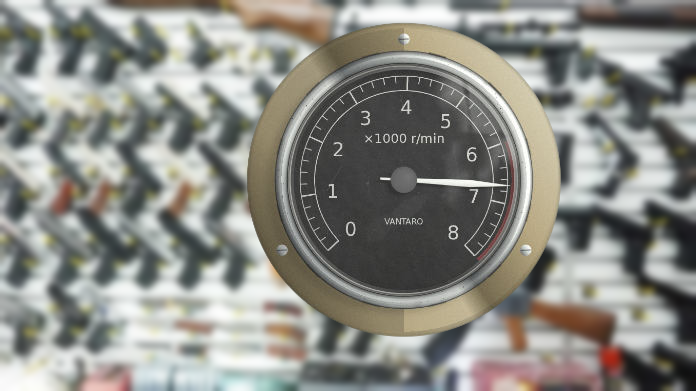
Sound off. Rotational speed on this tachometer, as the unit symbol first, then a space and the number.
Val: rpm 6700
